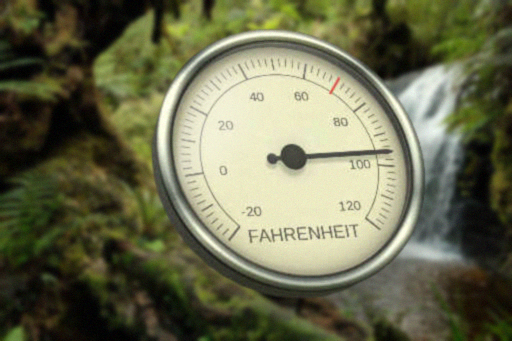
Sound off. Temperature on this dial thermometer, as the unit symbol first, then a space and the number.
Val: °F 96
